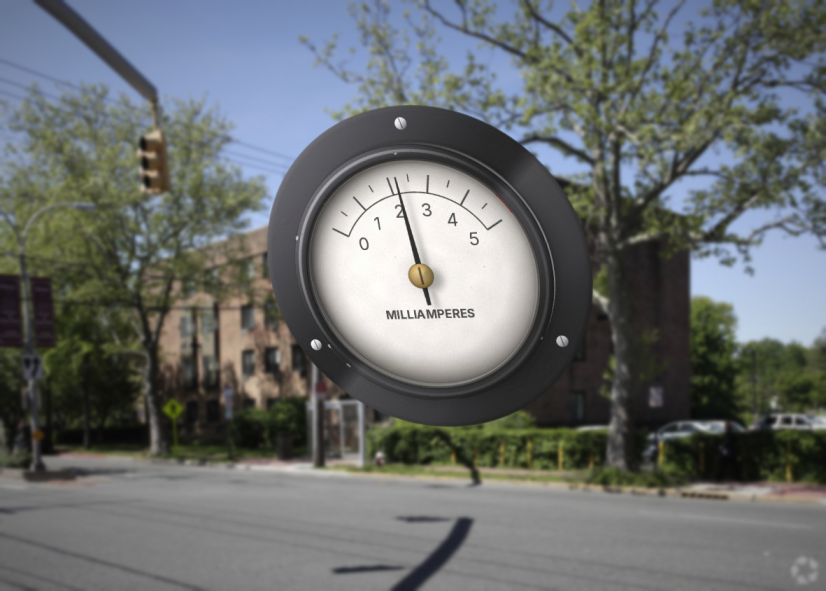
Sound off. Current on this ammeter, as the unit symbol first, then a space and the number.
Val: mA 2.25
